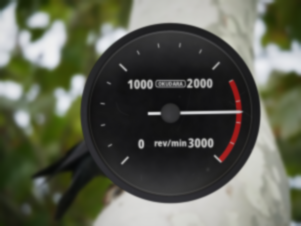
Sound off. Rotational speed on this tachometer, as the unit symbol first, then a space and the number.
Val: rpm 2500
